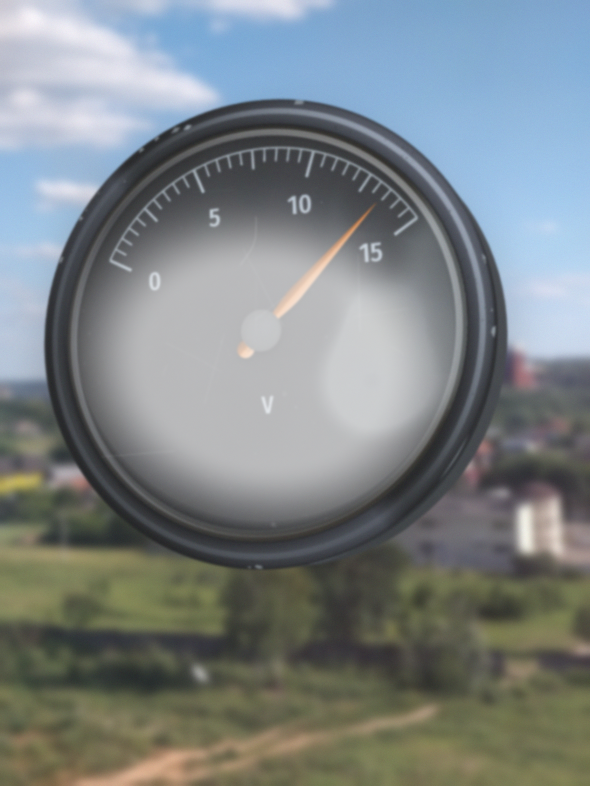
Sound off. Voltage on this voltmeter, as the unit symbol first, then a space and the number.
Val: V 13.5
